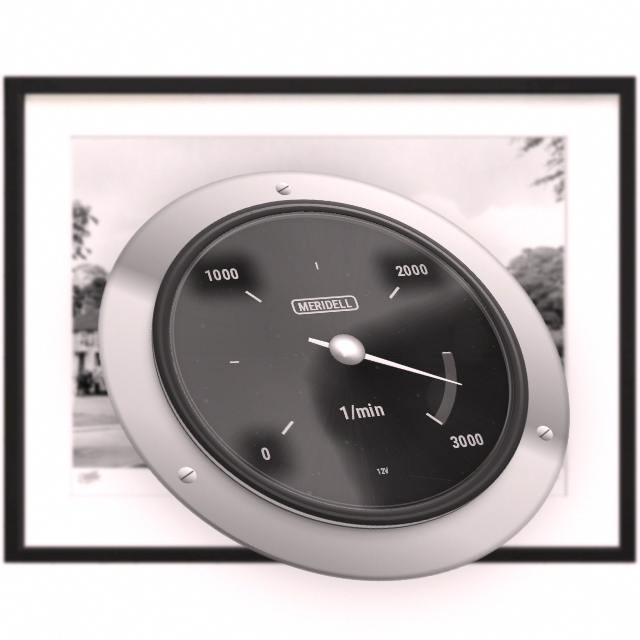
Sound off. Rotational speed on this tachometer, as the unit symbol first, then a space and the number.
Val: rpm 2750
